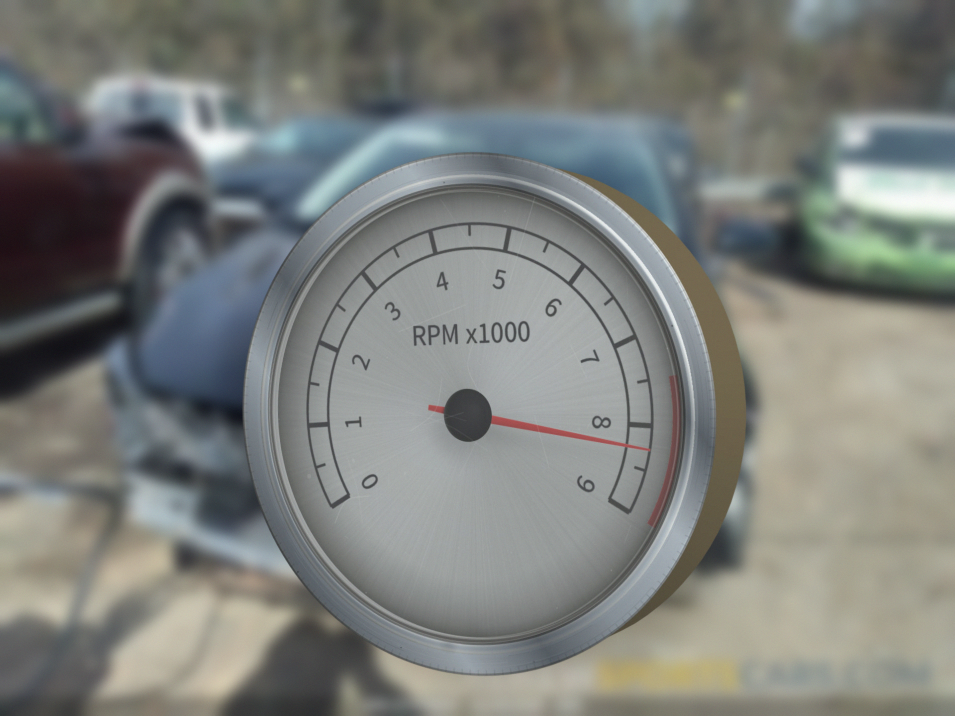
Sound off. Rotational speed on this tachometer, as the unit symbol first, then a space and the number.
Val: rpm 8250
